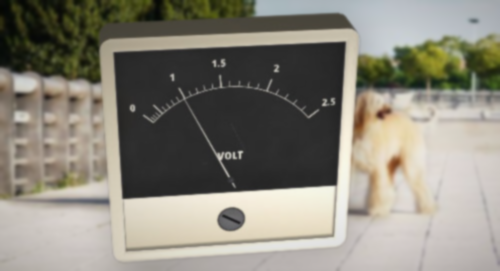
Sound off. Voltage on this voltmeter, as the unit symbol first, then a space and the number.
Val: V 1
